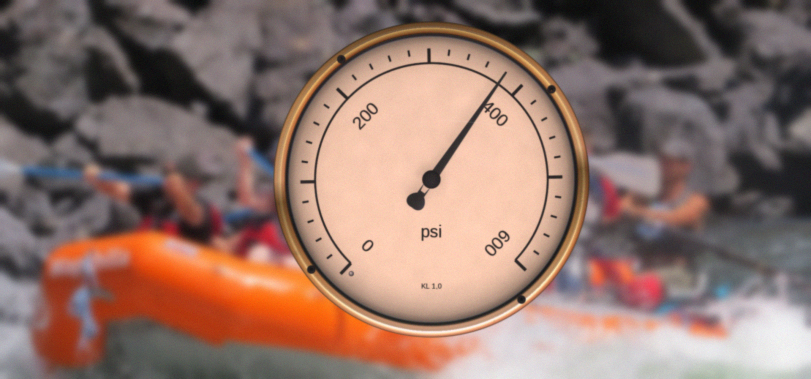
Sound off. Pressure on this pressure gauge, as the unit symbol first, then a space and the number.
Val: psi 380
